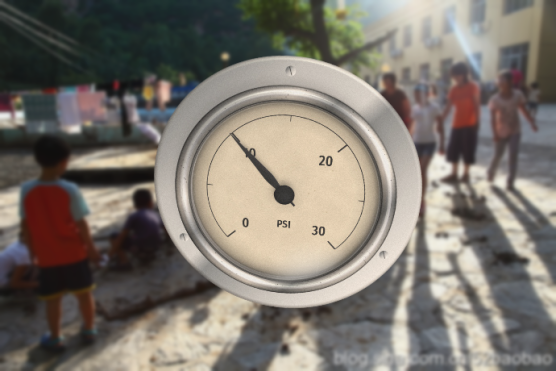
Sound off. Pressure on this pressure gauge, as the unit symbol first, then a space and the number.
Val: psi 10
